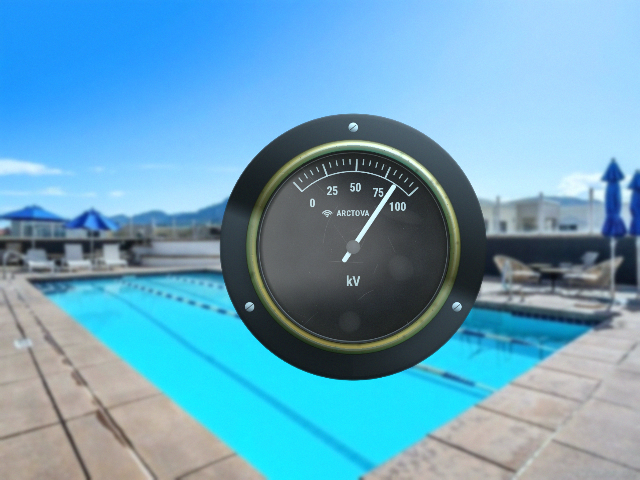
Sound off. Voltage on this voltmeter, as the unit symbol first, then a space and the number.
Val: kV 85
